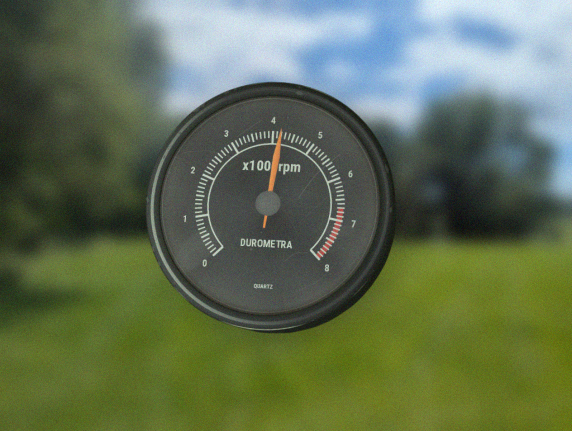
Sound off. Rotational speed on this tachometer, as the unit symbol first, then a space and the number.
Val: rpm 4200
